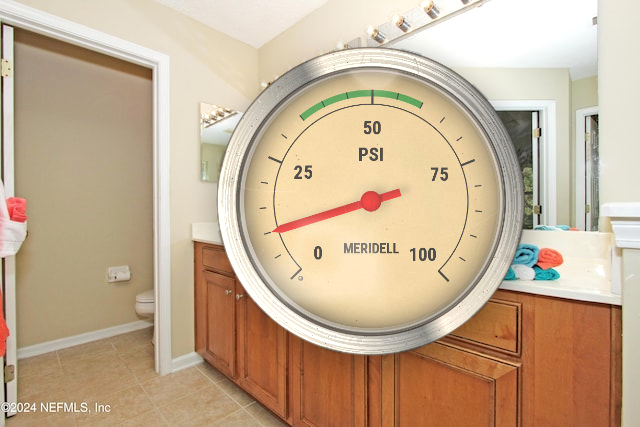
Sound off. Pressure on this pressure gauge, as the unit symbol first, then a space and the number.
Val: psi 10
